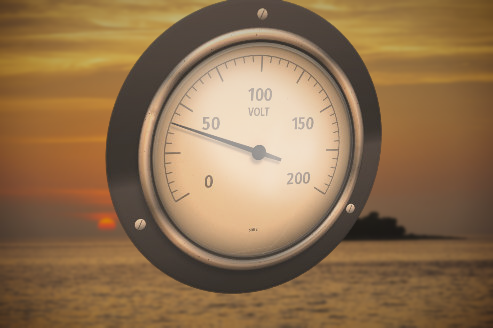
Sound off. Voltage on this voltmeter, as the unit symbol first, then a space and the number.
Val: V 40
